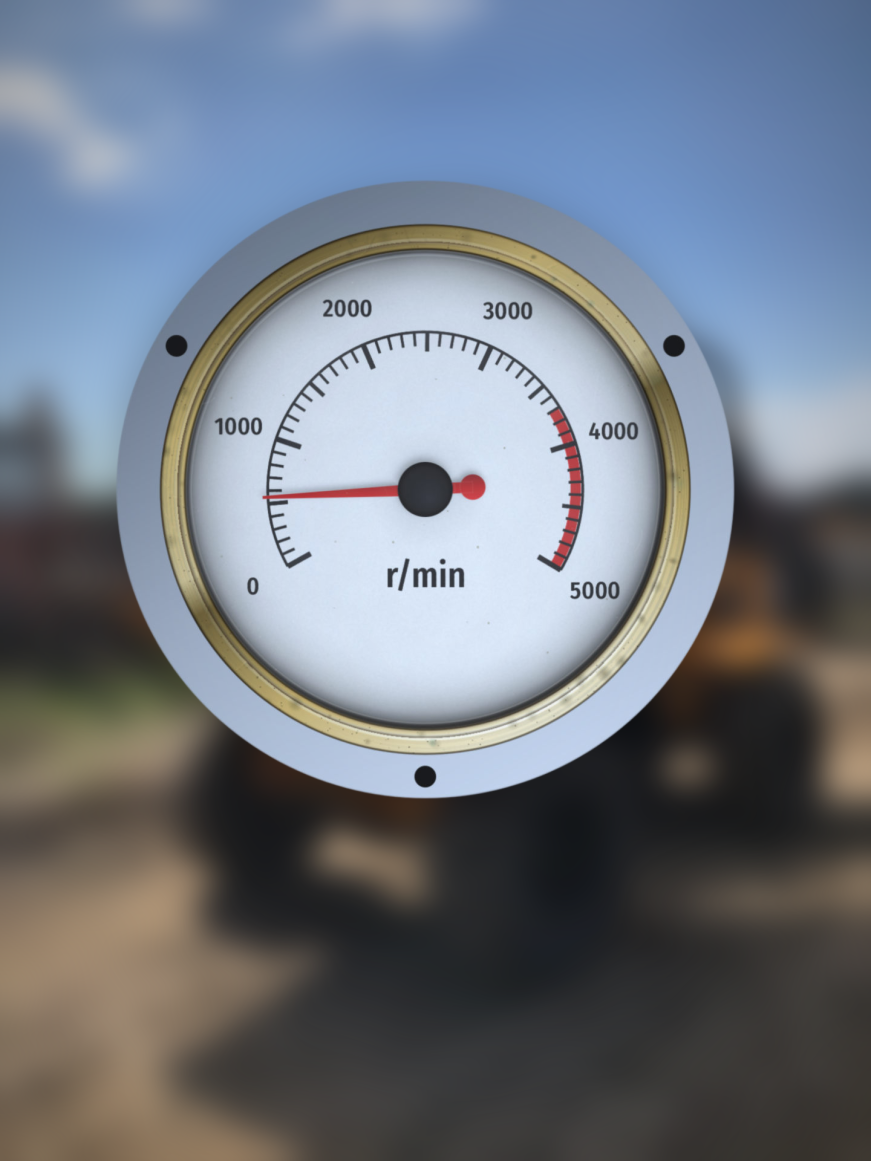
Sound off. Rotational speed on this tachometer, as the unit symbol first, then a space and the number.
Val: rpm 550
